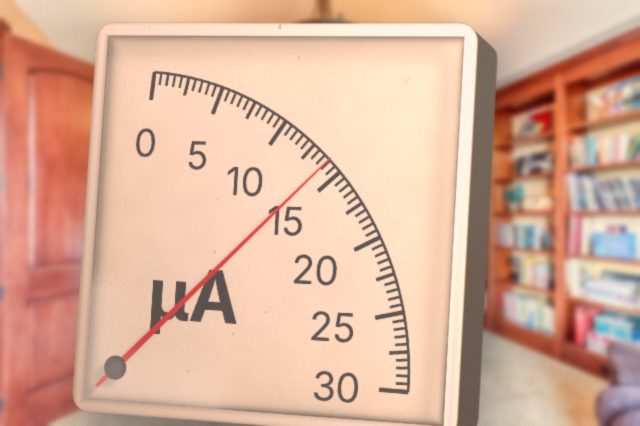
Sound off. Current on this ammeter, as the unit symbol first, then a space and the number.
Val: µA 14
